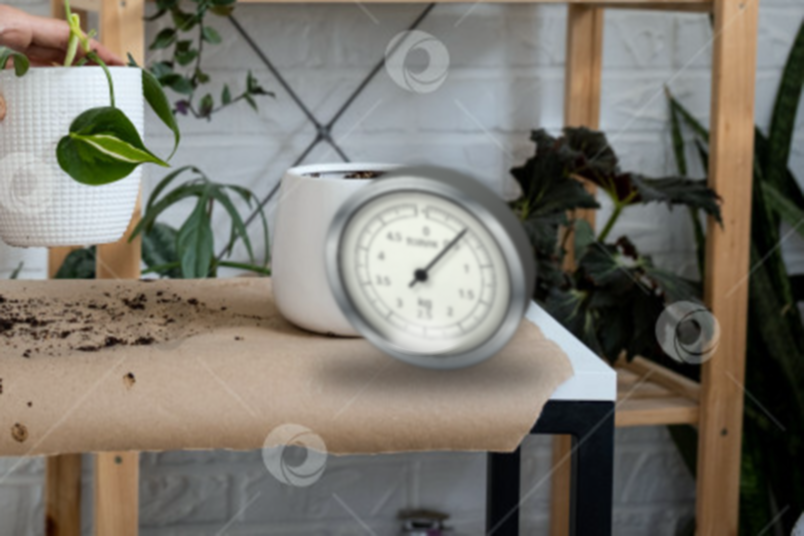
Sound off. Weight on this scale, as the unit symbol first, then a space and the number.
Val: kg 0.5
